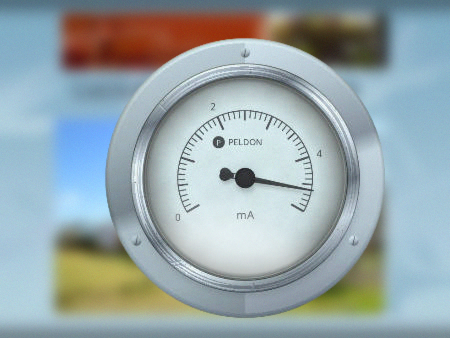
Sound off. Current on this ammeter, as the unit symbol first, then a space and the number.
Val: mA 4.6
